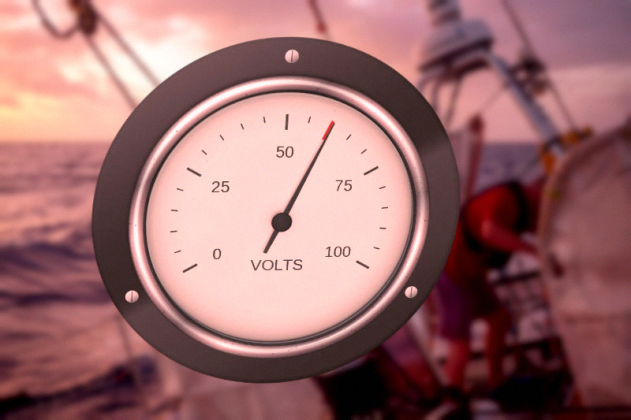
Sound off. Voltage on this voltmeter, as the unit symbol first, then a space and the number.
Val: V 60
